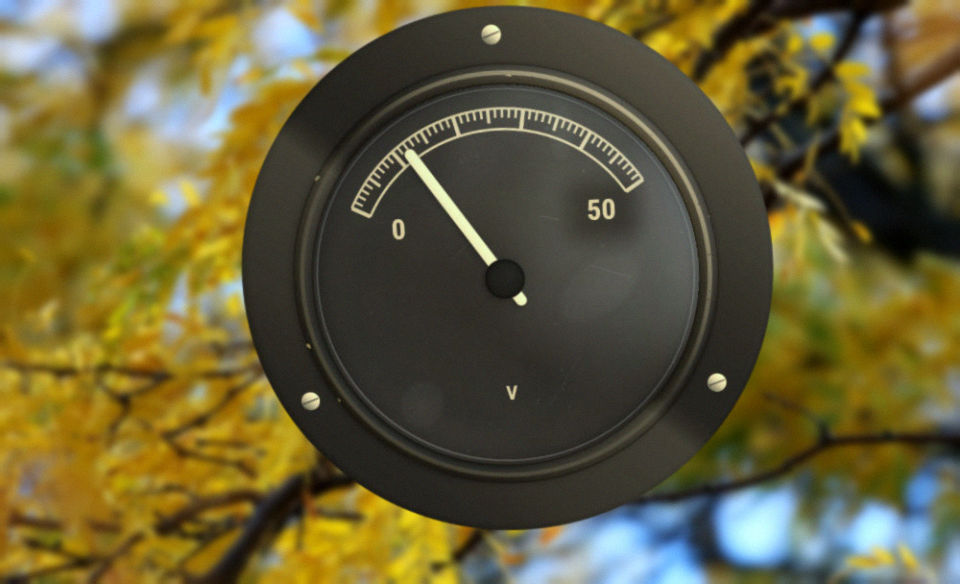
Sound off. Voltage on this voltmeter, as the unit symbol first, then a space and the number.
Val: V 12
